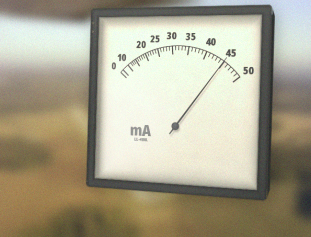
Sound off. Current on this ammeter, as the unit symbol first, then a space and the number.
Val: mA 45
